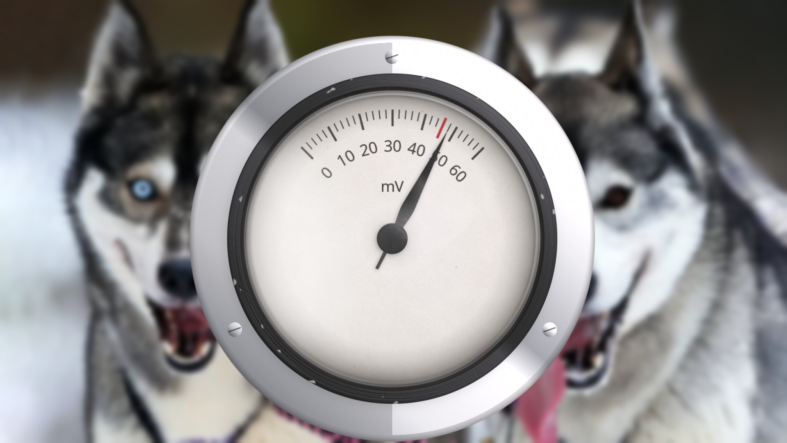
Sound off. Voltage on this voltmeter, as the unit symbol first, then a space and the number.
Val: mV 48
